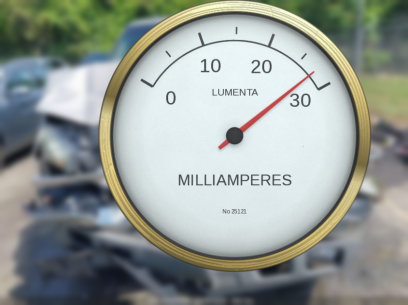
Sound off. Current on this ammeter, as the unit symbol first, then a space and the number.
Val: mA 27.5
